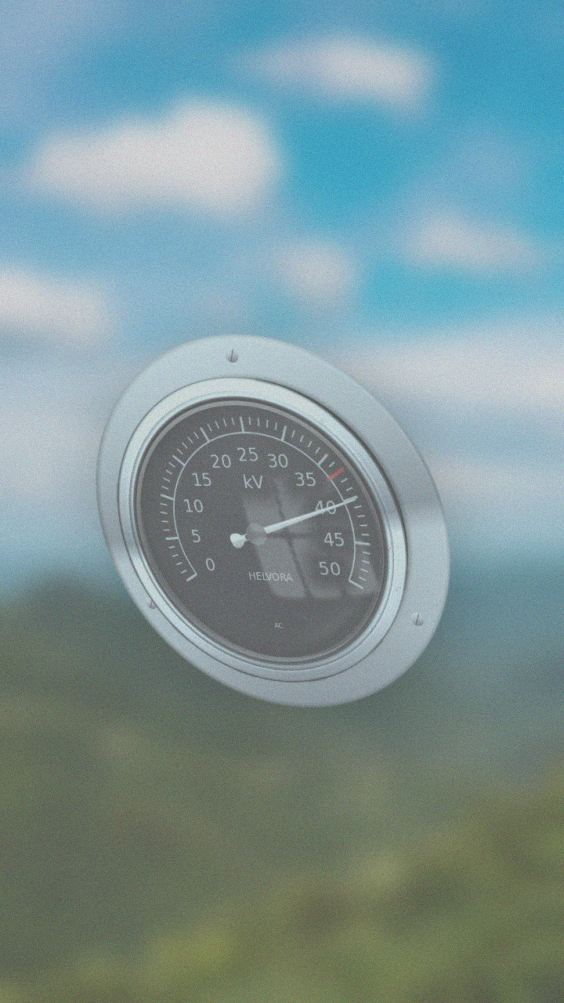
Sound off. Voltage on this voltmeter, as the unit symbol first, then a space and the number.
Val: kV 40
